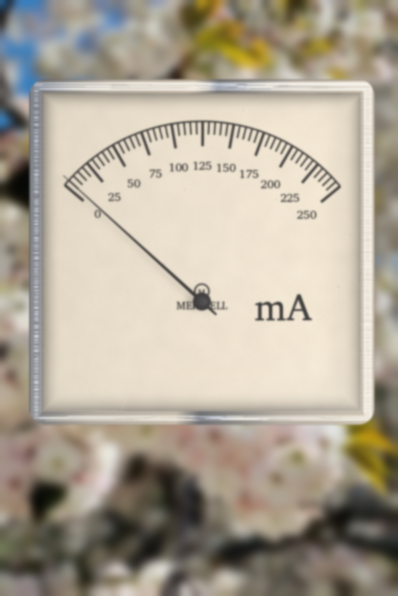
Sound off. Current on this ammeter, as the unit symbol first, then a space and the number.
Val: mA 5
